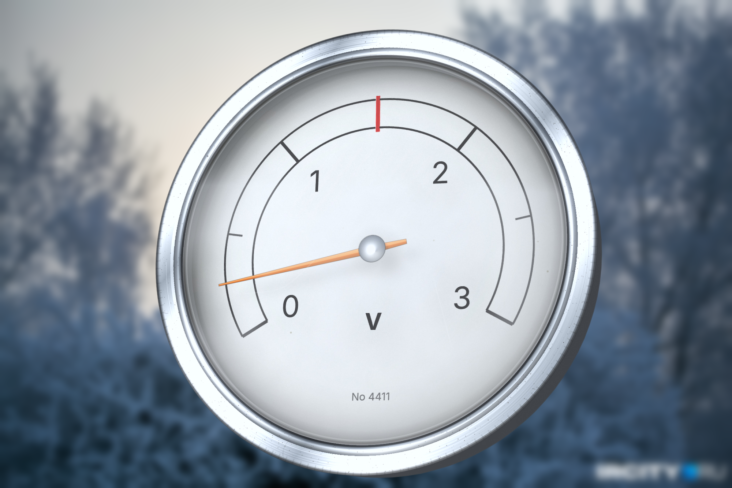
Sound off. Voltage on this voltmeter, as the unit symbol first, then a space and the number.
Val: V 0.25
